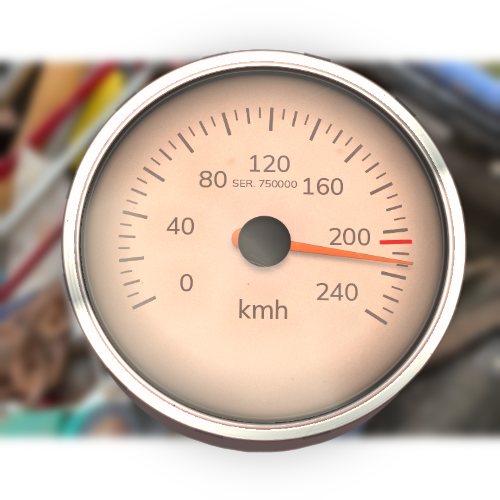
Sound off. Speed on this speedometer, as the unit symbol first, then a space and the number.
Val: km/h 215
